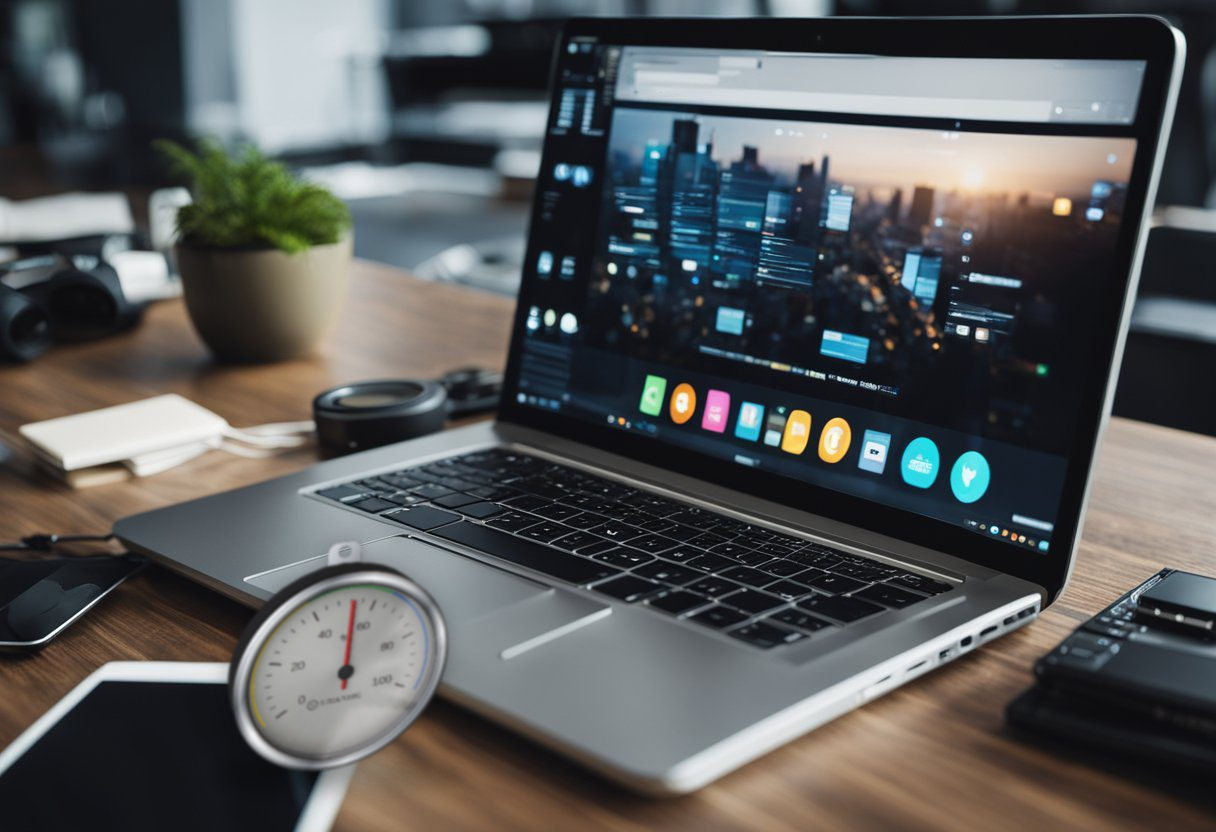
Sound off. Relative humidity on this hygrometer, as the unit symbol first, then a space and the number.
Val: % 52
